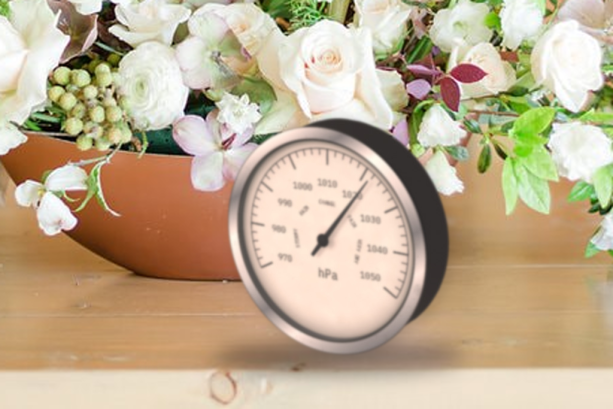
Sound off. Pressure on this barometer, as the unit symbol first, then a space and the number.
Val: hPa 1022
